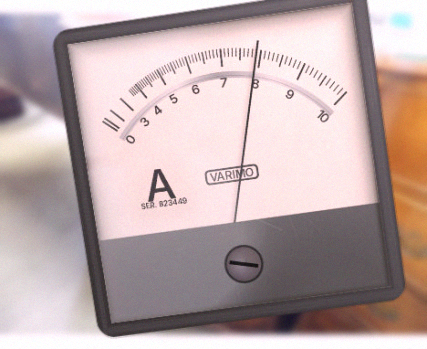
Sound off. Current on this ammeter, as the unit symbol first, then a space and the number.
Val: A 7.9
